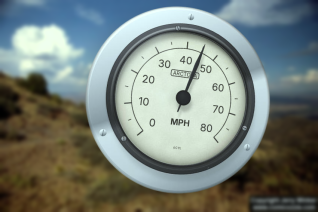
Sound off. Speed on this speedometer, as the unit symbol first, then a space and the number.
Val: mph 45
